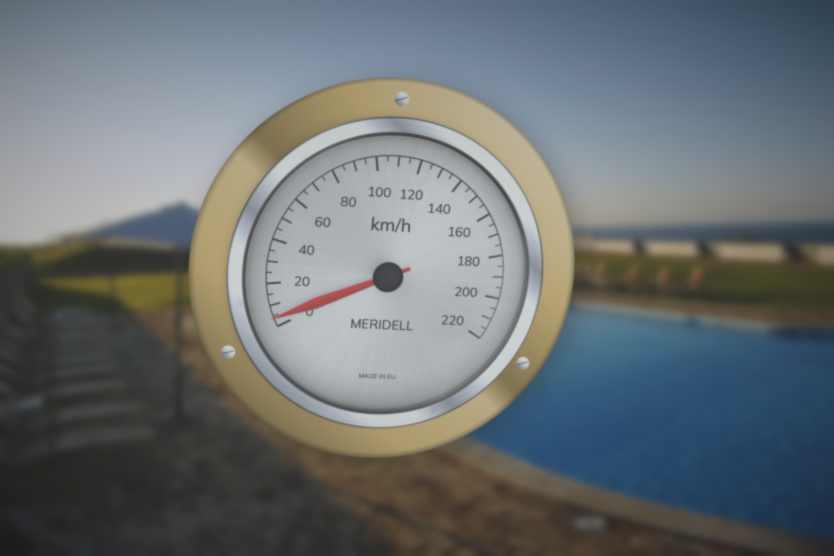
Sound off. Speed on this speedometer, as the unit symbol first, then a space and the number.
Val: km/h 5
